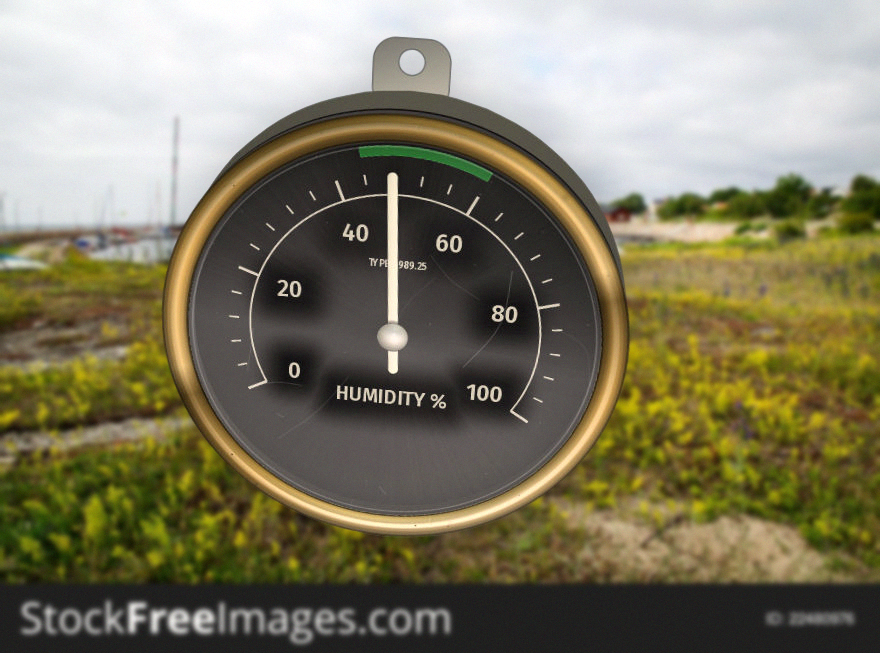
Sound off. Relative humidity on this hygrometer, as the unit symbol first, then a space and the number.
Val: % 48
